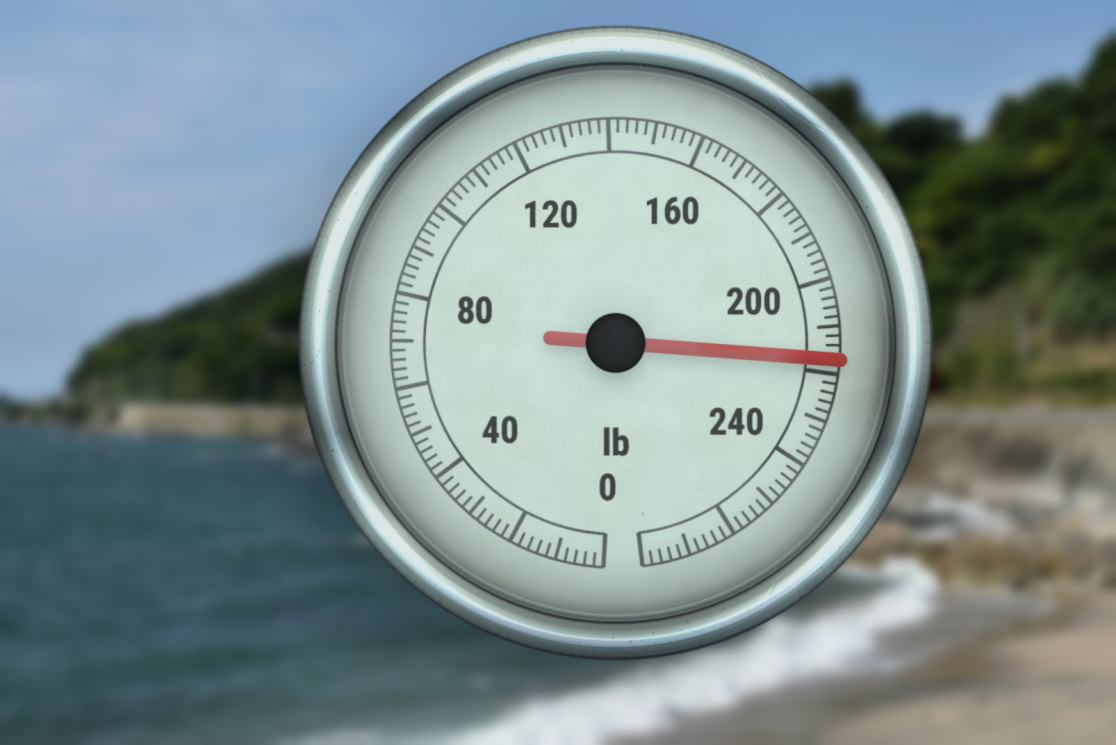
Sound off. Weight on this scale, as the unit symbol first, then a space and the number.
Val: lb 217
